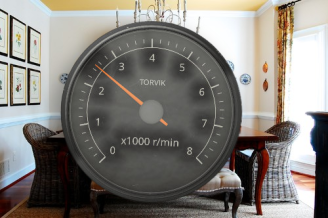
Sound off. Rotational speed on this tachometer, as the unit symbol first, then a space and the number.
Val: rpm 2500
